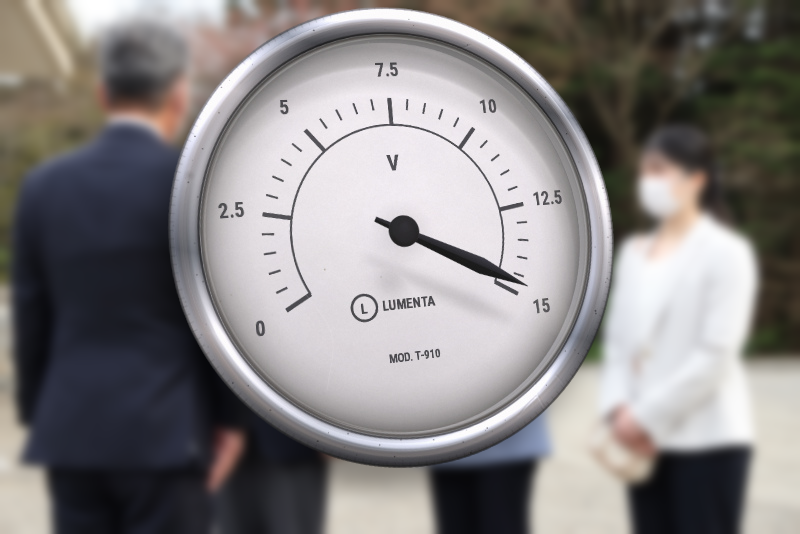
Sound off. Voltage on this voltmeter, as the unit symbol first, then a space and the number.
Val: V 14.75
